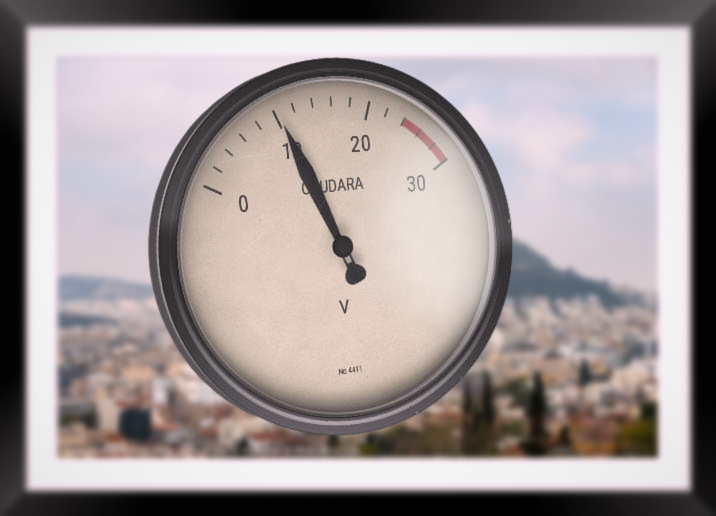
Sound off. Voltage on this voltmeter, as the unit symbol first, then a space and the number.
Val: V 10
